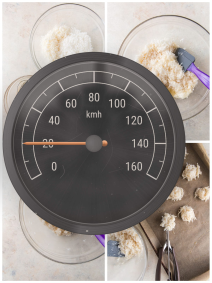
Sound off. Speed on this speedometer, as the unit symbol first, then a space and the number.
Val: km/h 20
